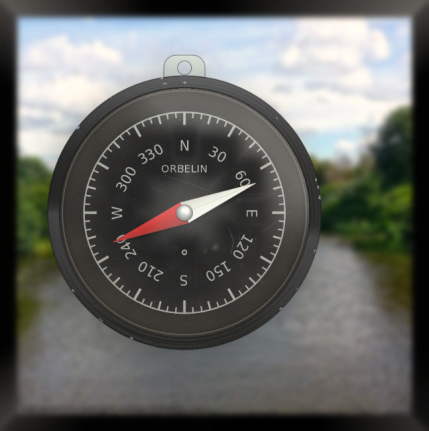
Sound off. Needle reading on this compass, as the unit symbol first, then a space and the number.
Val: ° 247.5
